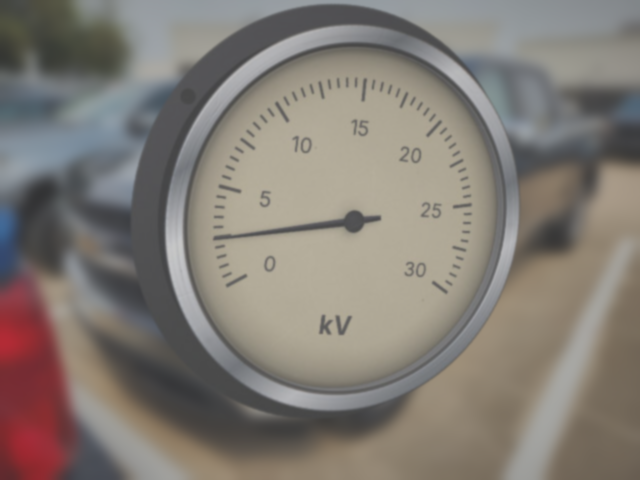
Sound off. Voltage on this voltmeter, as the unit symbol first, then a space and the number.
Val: kV 2.5
